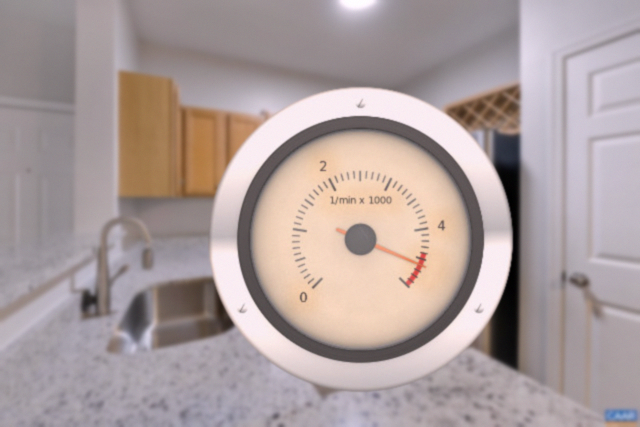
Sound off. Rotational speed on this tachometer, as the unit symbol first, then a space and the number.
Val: rpm 4600
